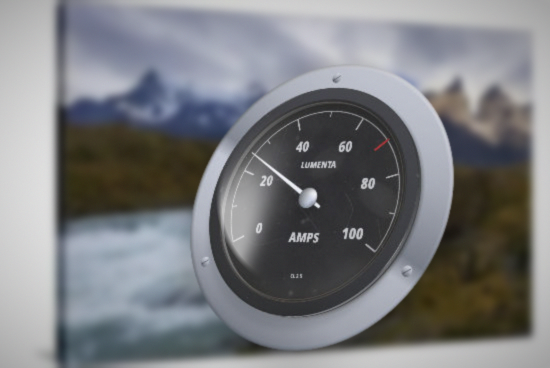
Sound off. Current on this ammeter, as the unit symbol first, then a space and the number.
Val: A 25
